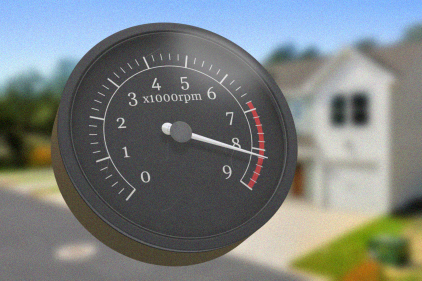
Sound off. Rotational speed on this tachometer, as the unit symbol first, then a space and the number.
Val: rpm 8200
